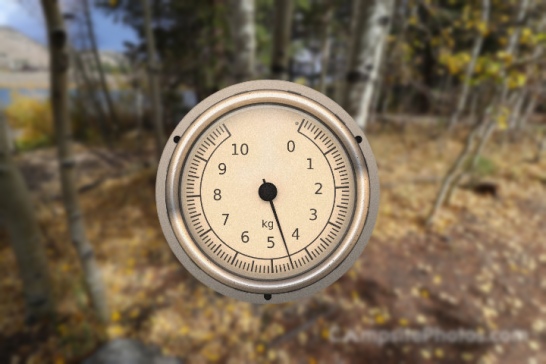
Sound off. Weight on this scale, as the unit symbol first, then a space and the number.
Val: kg 4.5
